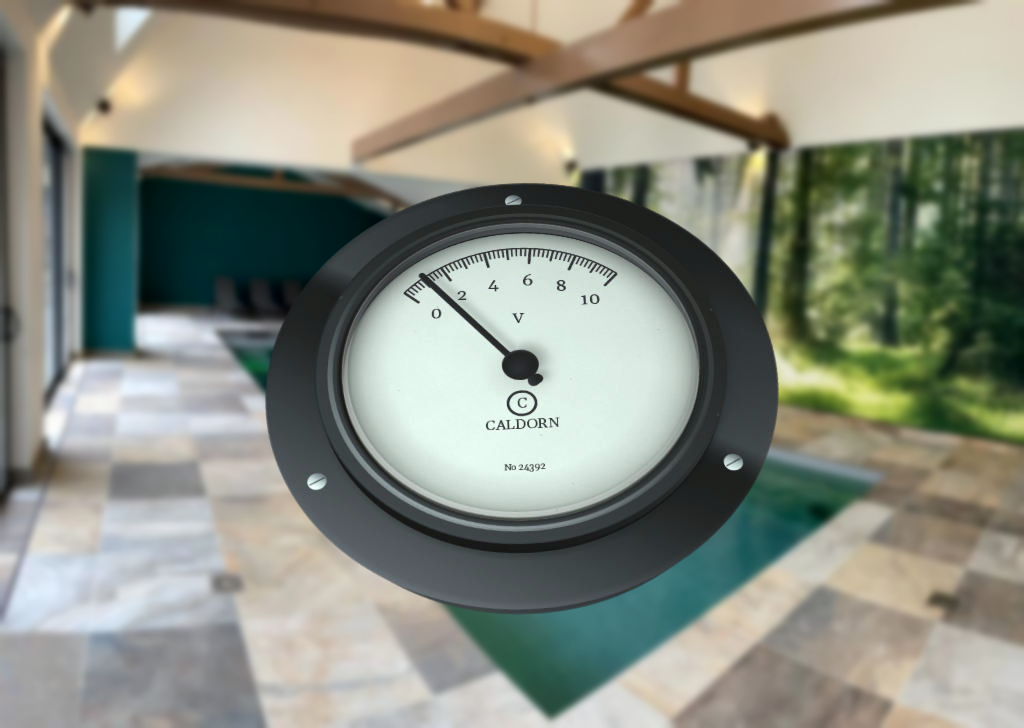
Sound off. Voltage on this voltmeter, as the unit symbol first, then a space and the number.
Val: V 1
